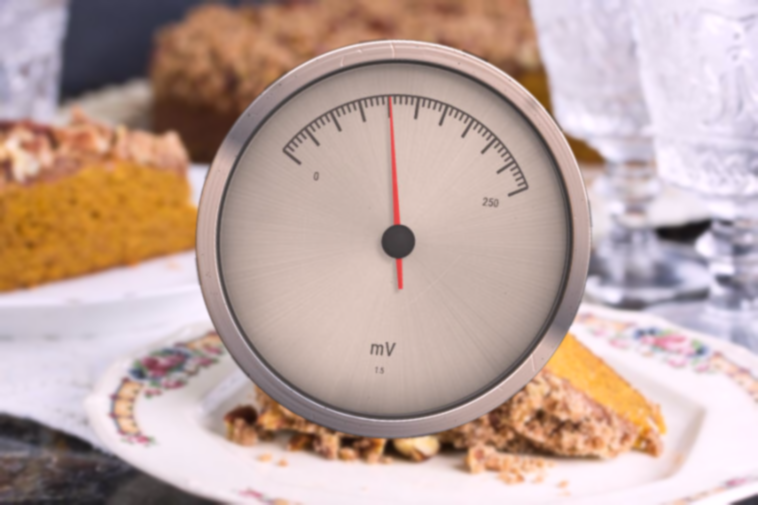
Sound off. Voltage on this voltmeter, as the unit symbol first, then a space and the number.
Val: mV 100
